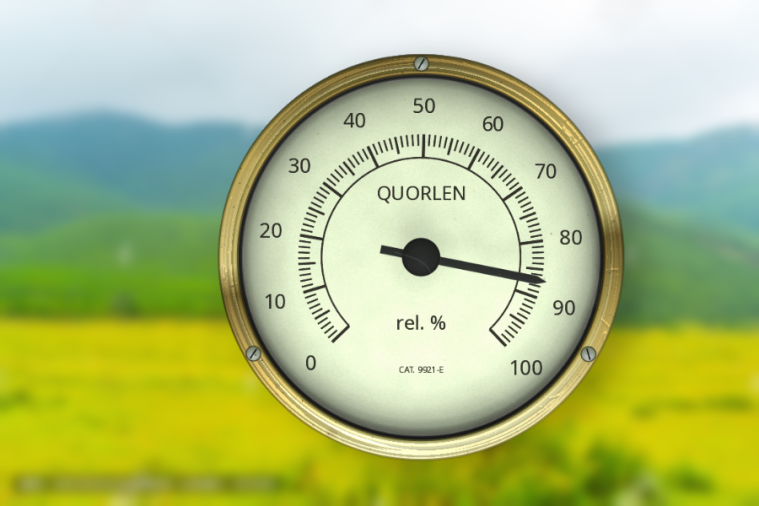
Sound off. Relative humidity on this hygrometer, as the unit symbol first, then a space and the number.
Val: % 87
